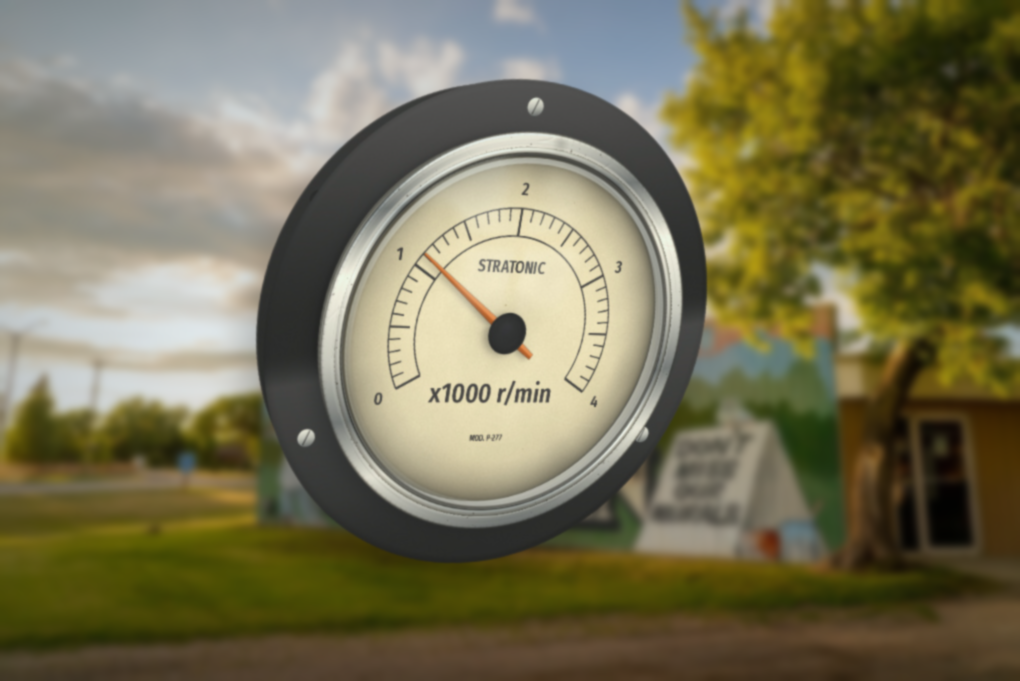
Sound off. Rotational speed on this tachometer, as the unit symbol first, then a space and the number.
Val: rpm 1100
